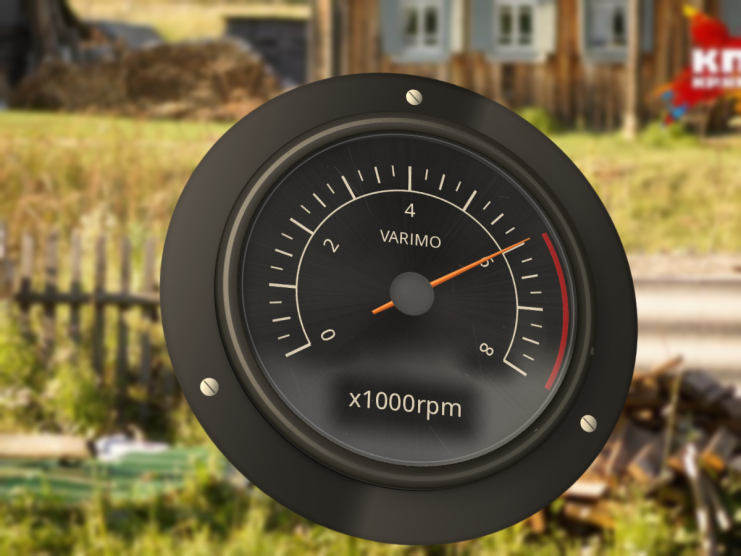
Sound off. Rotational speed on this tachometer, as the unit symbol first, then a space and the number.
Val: rpm 6000
